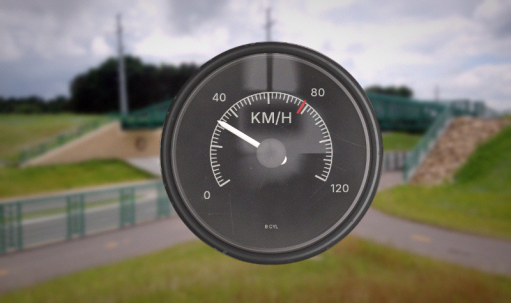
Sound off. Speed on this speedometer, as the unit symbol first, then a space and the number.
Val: km/h 32
